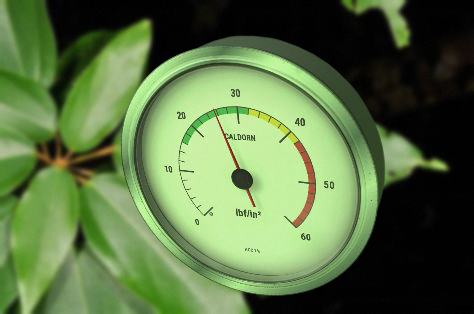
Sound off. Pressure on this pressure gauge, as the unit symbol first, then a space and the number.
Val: psi 26
